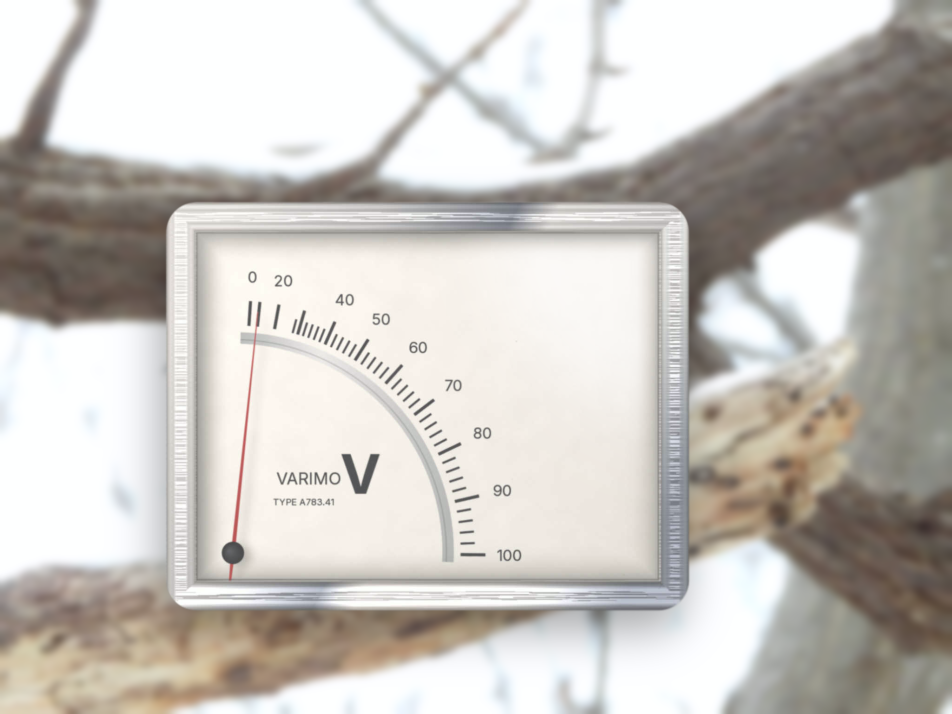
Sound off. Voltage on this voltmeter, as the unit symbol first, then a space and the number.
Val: V 10
